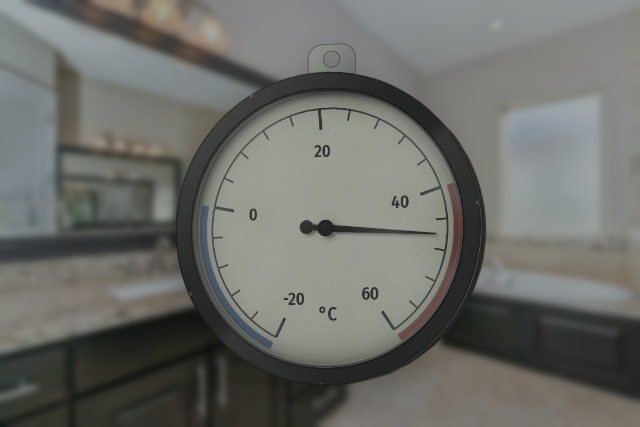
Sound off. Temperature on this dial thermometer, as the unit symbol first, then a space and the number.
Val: °C 46
